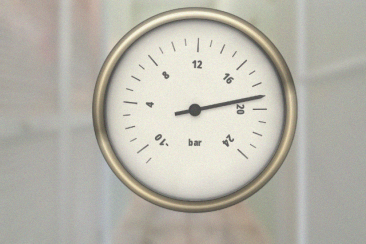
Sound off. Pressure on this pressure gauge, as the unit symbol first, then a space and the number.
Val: bar 19
